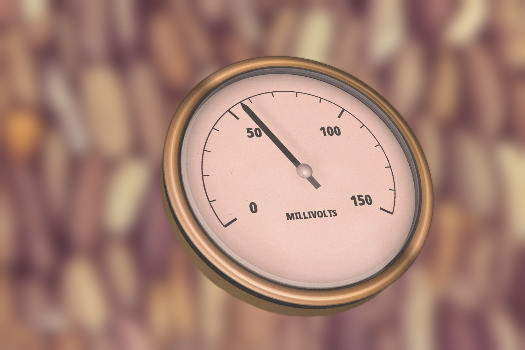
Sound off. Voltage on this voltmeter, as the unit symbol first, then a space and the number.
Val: mV 55
